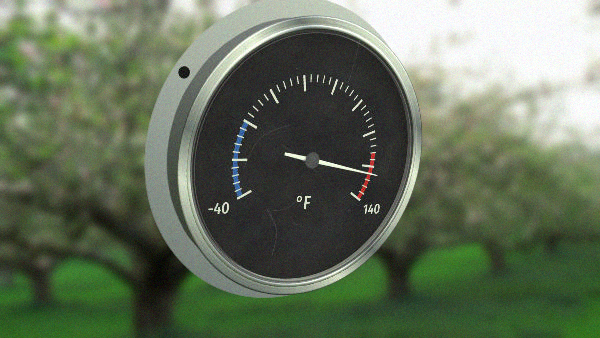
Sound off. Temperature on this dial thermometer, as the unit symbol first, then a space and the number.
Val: °F 124
